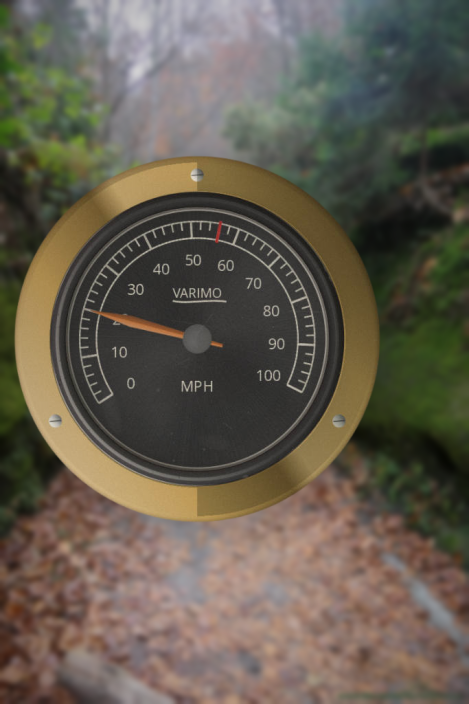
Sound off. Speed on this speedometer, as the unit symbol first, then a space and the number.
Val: mph 20
